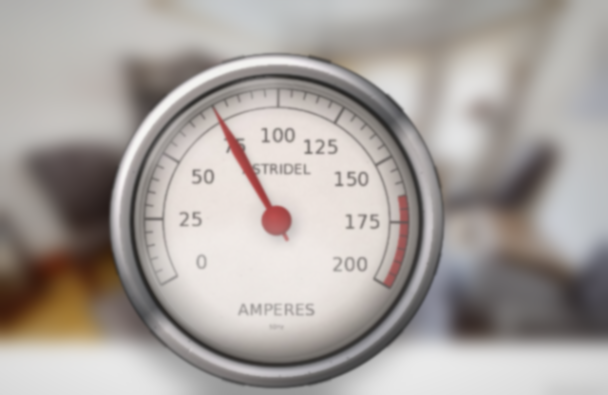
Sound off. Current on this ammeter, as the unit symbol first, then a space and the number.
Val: A 75
